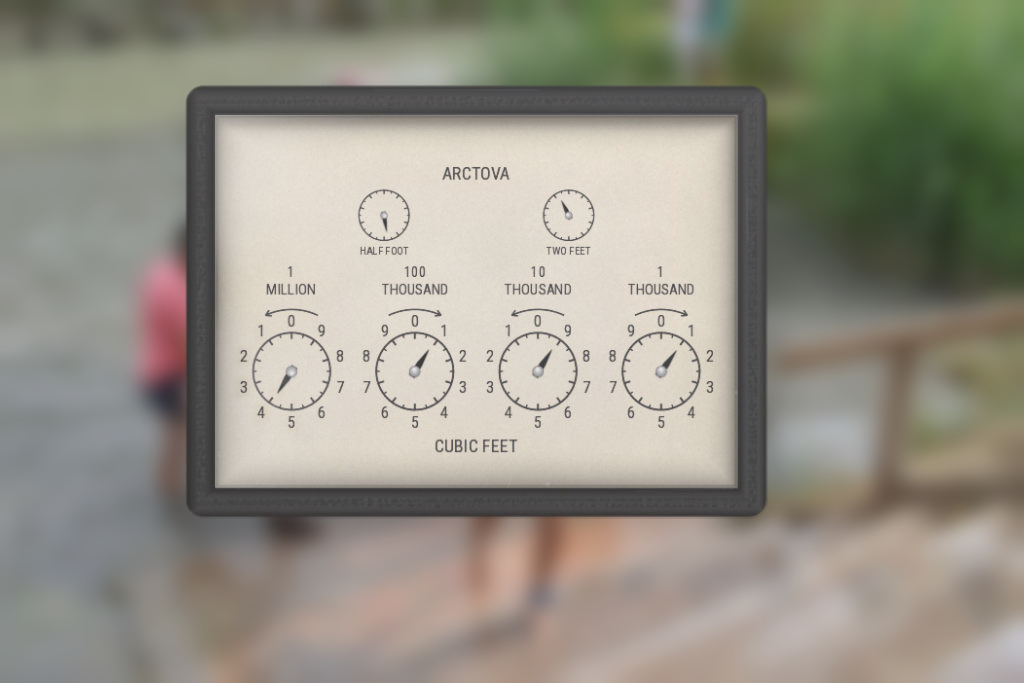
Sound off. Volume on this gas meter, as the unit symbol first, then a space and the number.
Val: ft³ 409100
